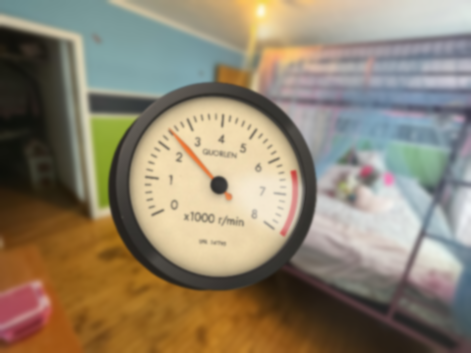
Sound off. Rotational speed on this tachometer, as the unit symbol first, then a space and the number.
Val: rpm 2400
